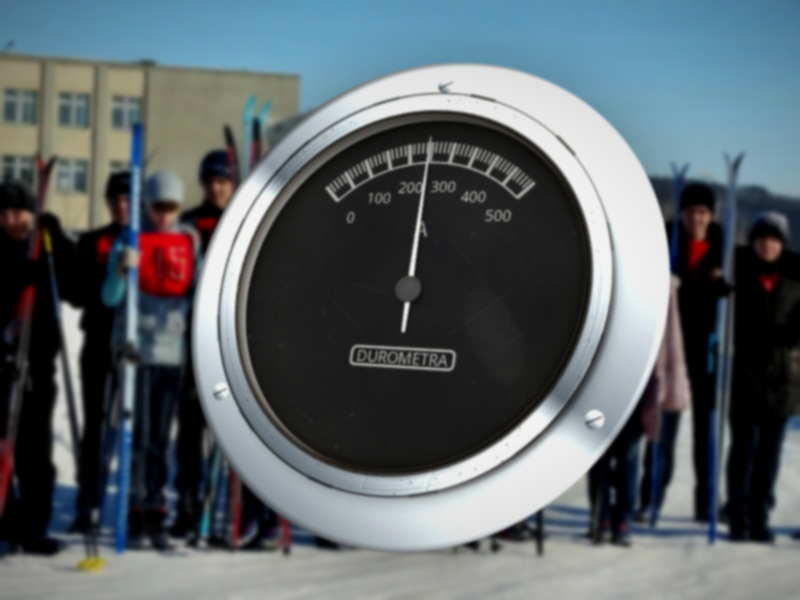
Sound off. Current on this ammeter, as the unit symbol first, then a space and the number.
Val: A 250
